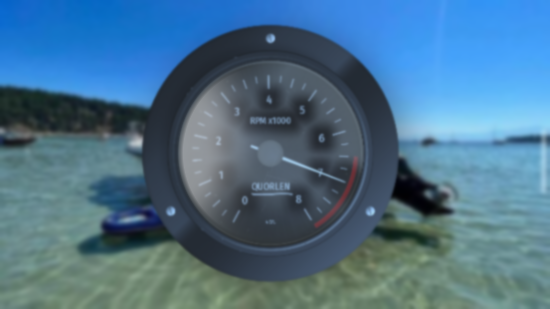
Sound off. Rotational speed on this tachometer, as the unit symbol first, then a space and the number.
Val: rpm 7000
